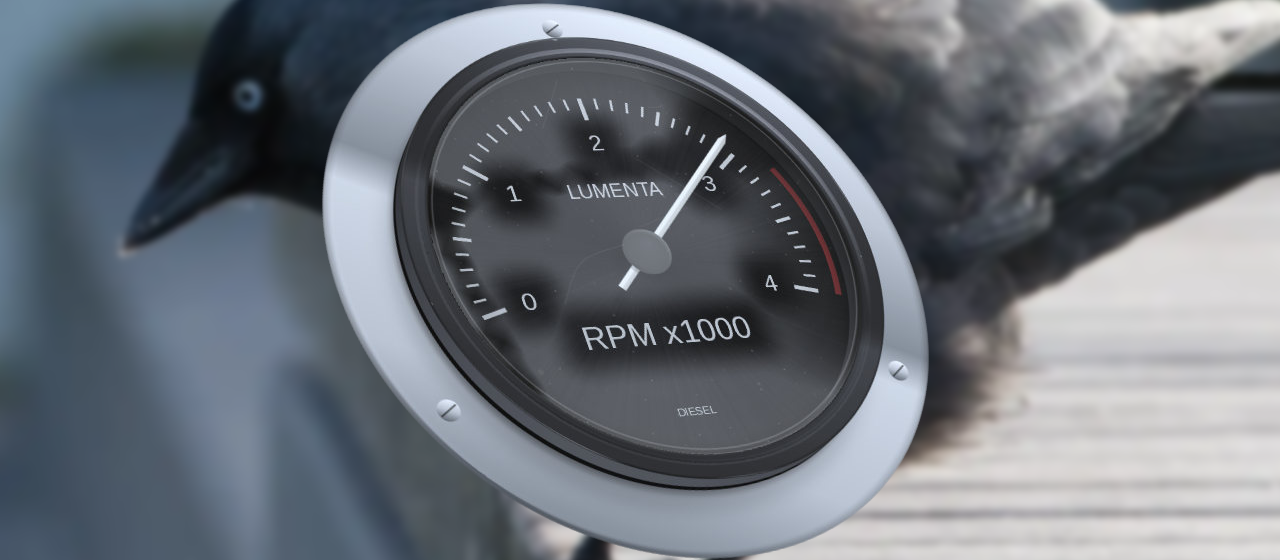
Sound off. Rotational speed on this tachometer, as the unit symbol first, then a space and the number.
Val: rpm 2900
